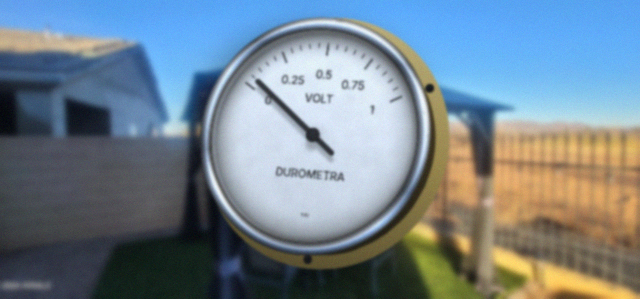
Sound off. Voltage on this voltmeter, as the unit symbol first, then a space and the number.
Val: V 0.05
